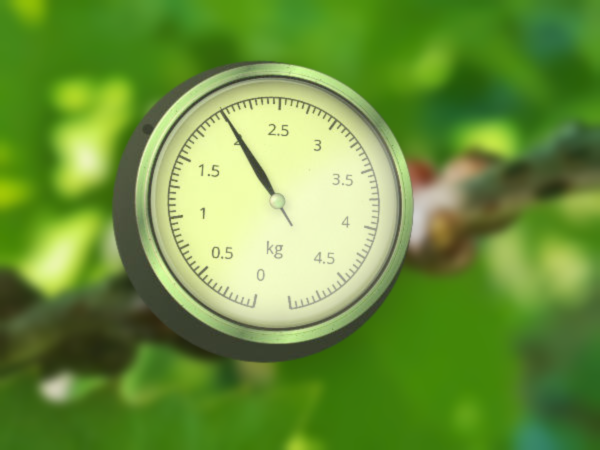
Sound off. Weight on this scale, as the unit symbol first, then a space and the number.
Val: kg 2
